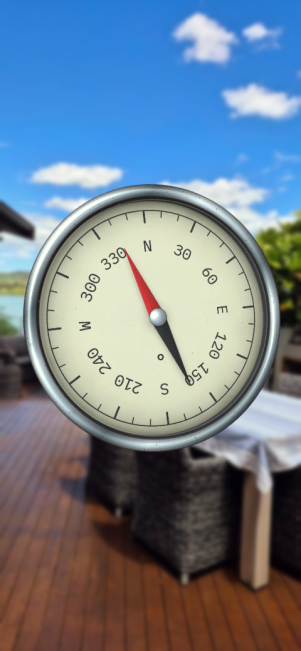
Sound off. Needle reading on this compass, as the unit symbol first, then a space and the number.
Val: ° 340
